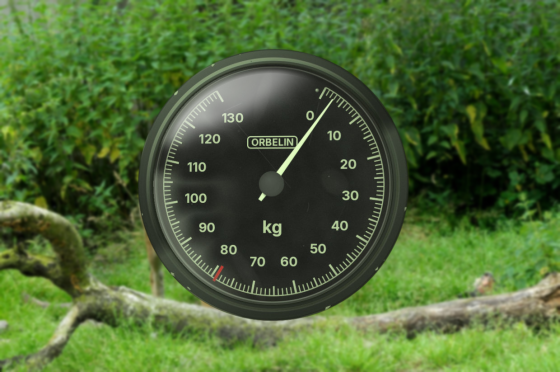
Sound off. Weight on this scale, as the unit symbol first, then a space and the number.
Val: kg 3
